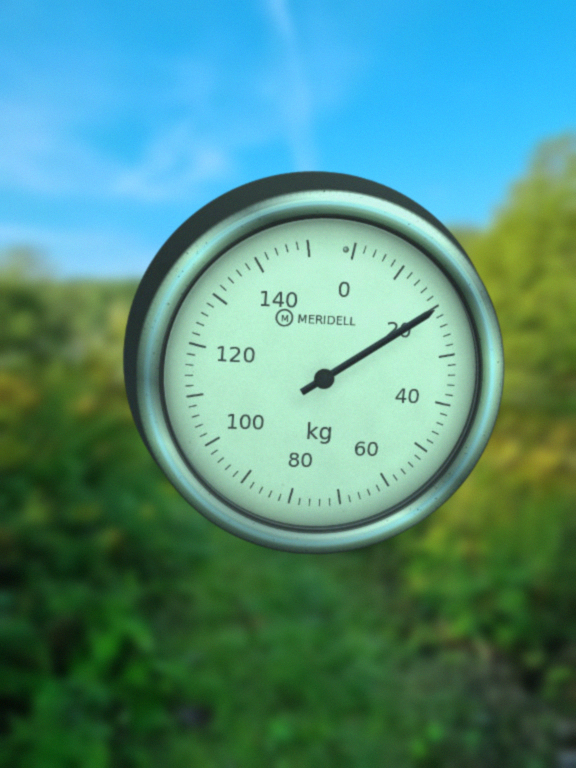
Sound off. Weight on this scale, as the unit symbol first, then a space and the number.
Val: kg 20
